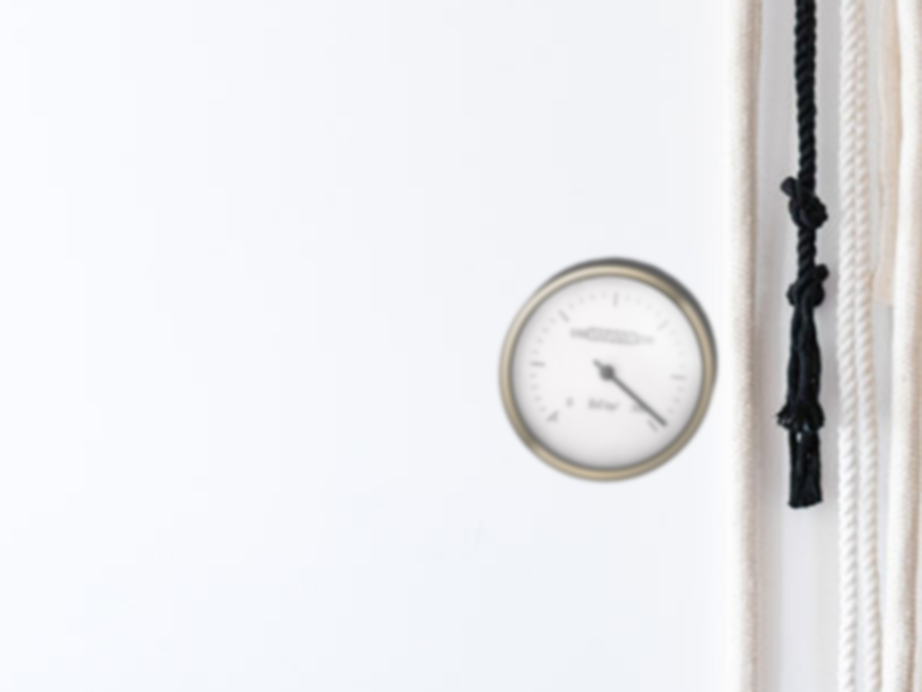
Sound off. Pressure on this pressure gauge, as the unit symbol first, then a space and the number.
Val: psi 290
